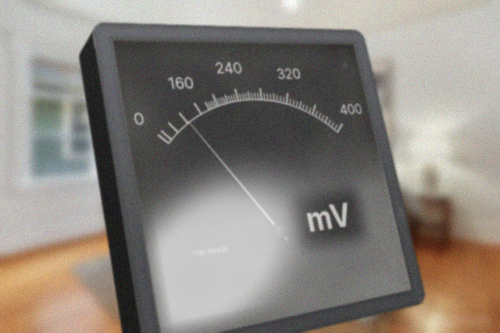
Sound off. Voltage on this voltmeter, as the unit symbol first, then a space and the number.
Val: mV 120
